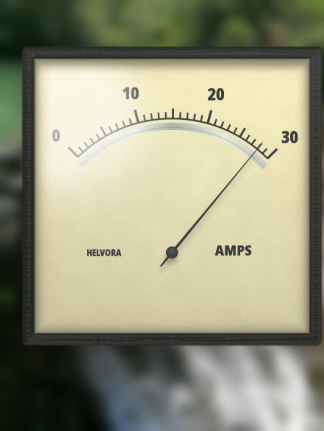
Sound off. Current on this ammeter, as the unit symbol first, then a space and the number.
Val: A 28
